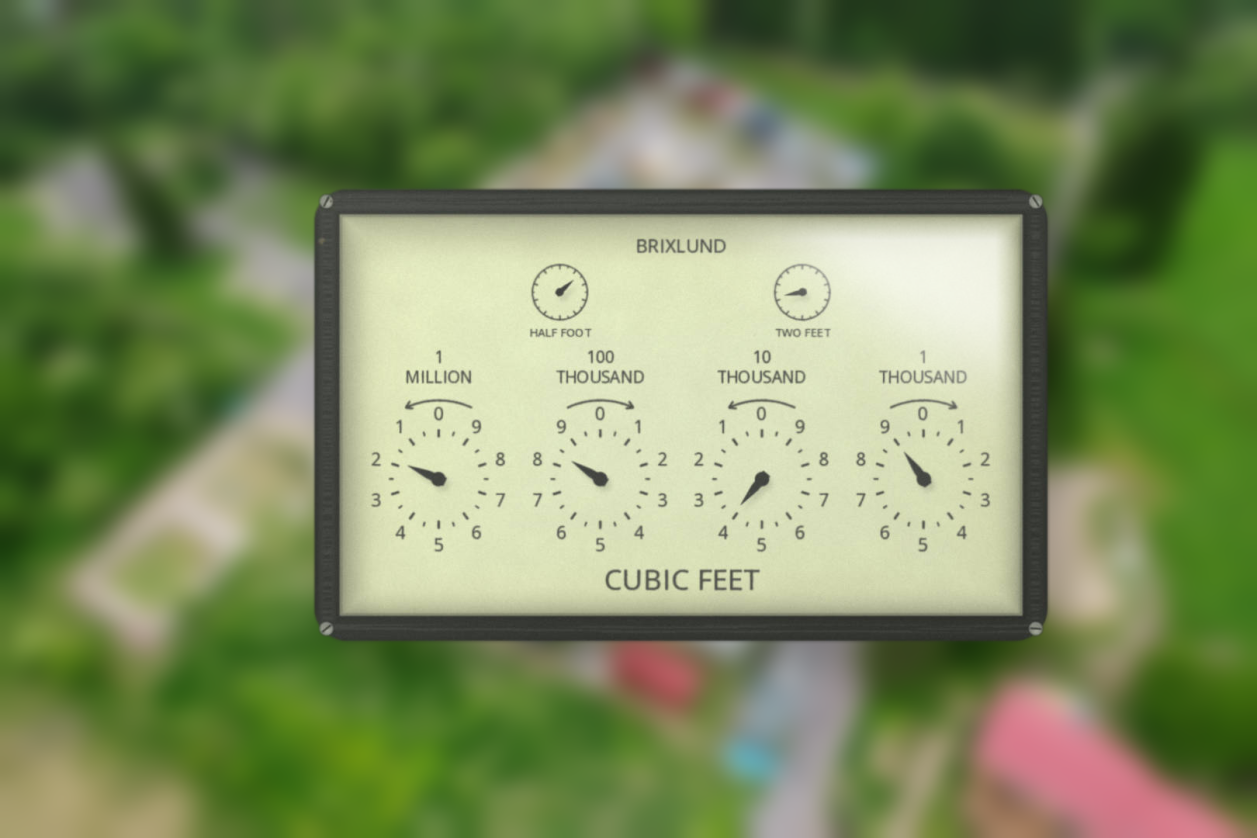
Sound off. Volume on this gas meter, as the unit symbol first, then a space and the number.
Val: ft³ 183900
